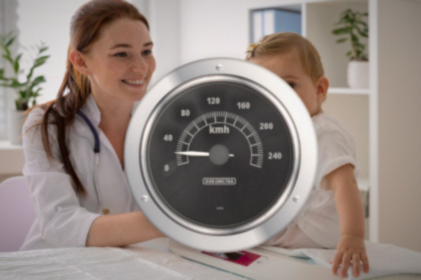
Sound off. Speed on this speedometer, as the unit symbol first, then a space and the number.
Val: km/h 20
